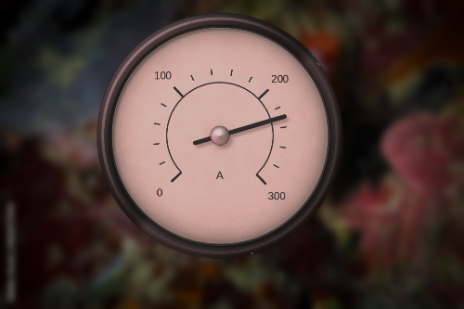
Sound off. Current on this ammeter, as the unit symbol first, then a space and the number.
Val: A 230
